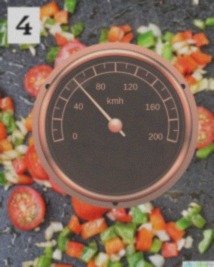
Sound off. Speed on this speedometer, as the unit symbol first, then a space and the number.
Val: km/h 60
